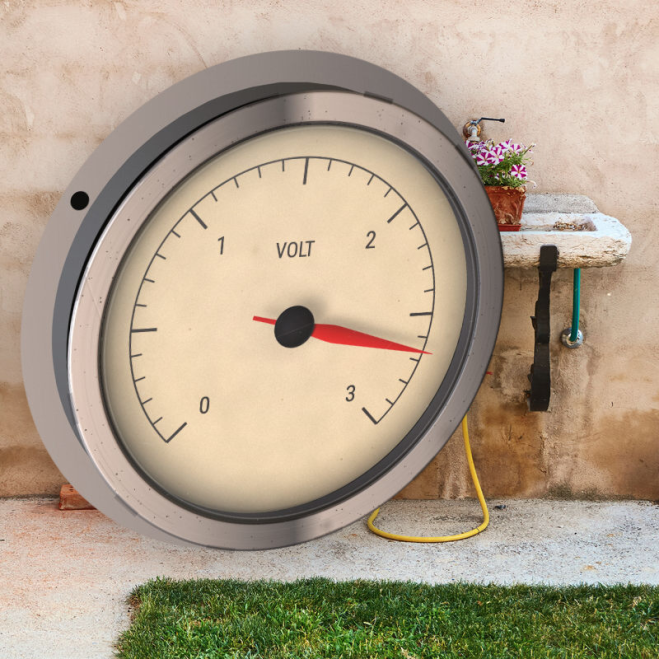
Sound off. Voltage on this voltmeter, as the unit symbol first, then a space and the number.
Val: V 2.65
